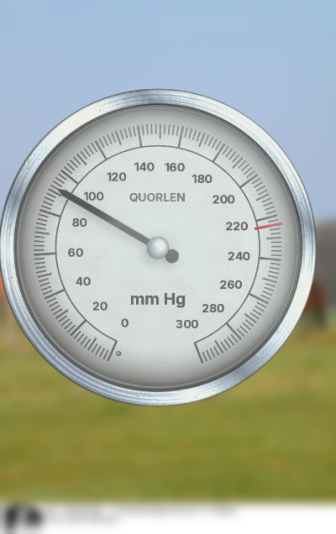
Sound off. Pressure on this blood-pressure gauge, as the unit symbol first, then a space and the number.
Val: mmHg 92
